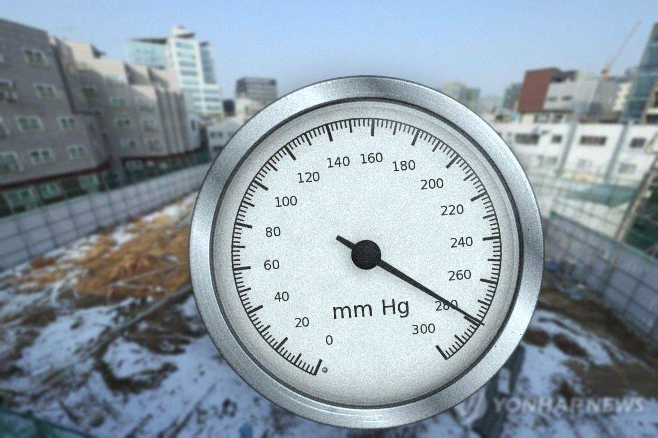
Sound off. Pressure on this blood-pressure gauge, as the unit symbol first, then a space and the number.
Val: mmHg 278
